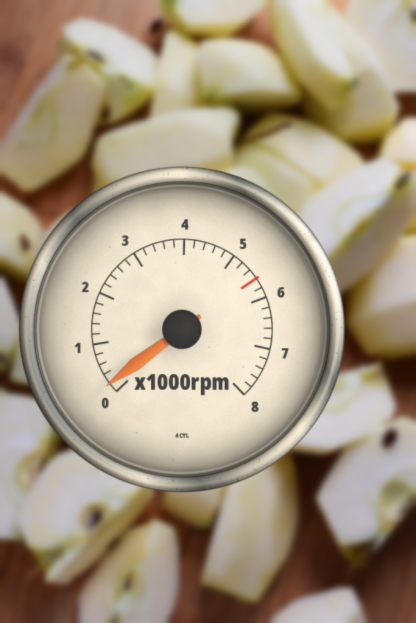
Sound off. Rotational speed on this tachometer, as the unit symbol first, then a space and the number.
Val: rpm 200
